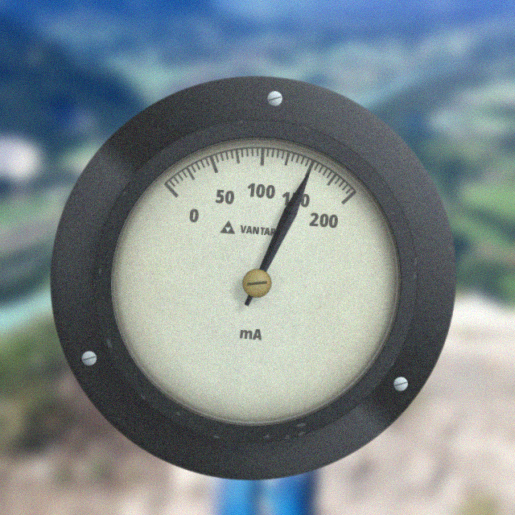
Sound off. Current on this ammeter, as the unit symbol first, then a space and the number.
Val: mA 150
